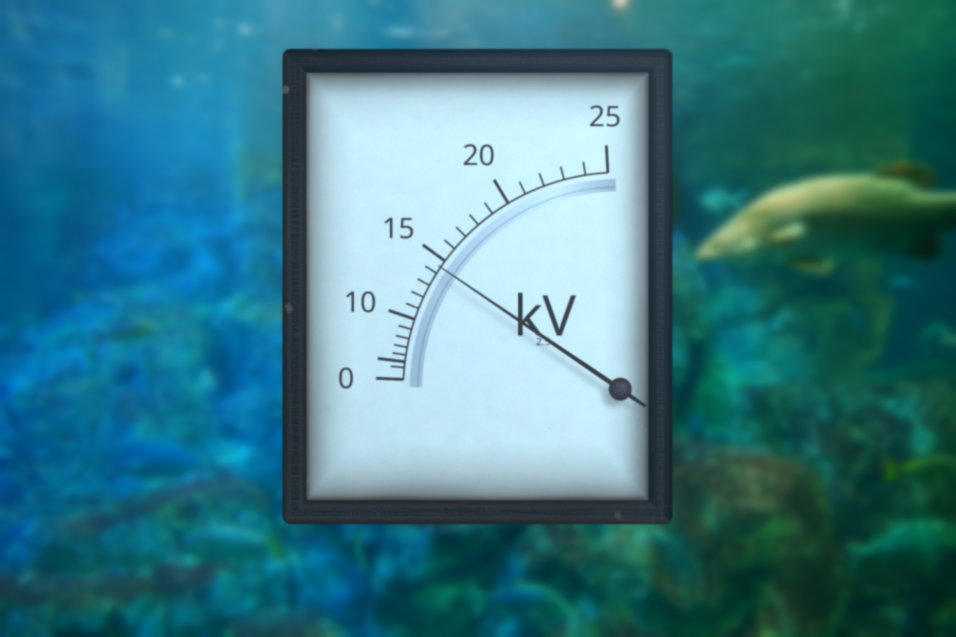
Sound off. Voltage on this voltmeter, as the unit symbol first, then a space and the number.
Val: kV 14.5
